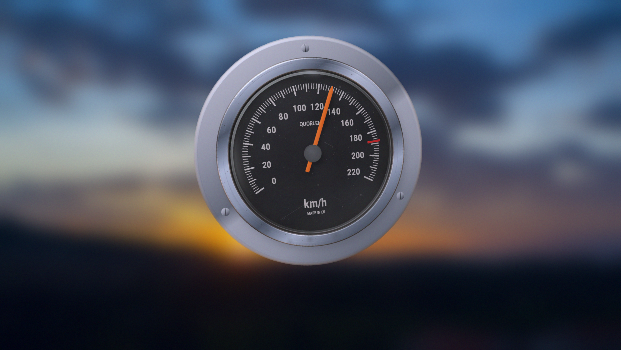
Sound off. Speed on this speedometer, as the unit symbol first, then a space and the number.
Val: km/h 130
